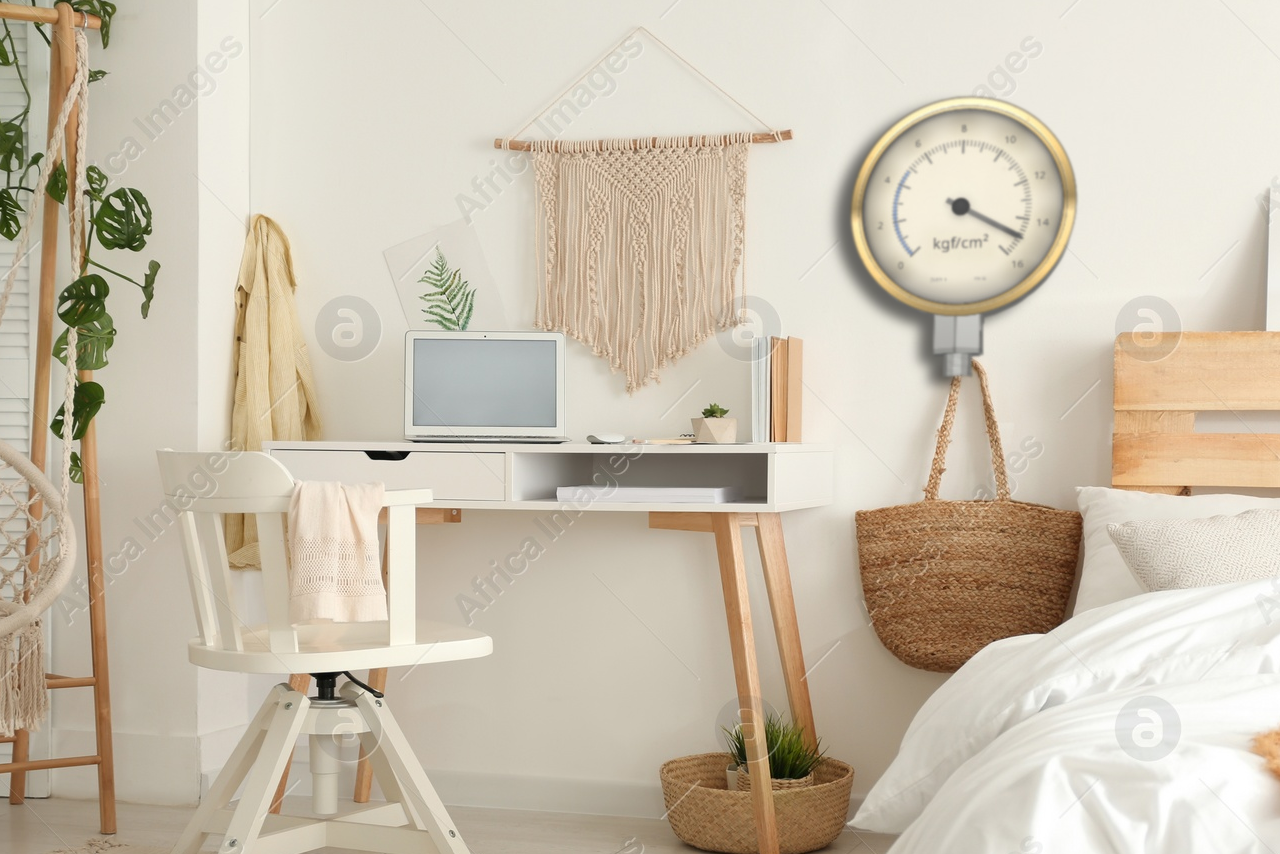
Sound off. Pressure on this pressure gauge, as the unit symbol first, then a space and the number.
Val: kg/cm² 15
